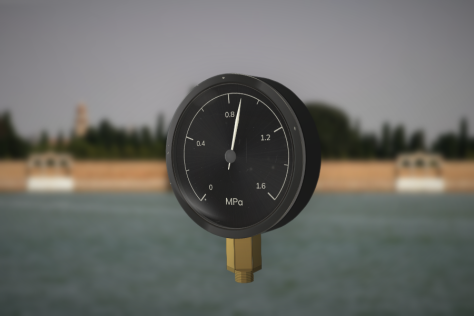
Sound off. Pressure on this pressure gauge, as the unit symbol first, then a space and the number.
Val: MPa 0.9
